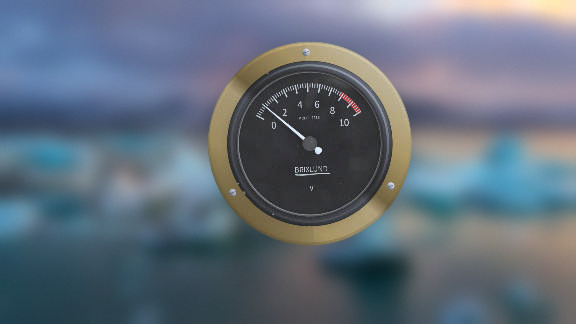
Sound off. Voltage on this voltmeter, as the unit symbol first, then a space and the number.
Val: V 1
